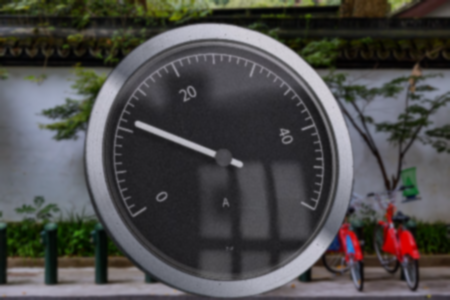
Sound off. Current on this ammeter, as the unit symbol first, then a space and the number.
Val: A 11
